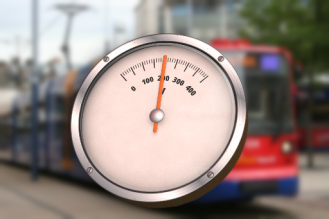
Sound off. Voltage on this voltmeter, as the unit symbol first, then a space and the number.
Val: V 200
